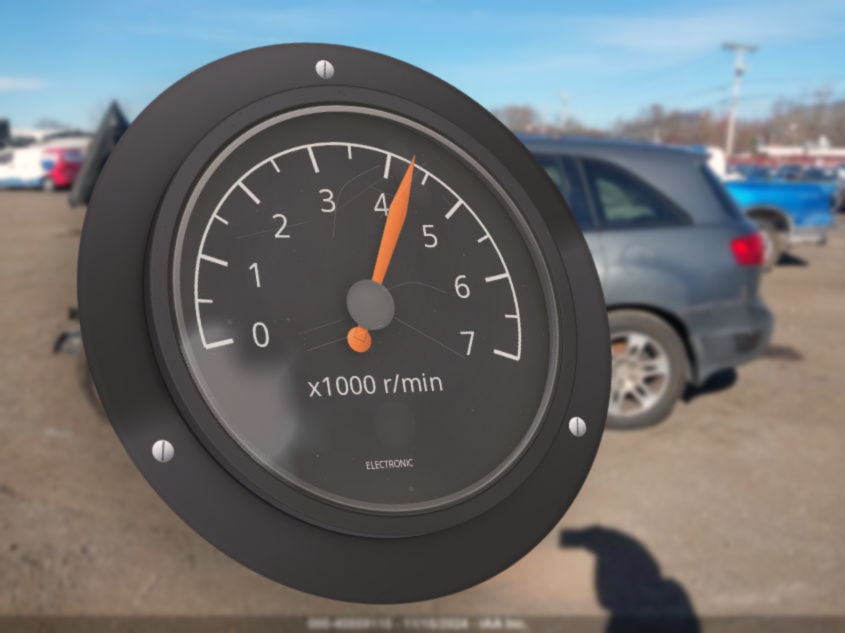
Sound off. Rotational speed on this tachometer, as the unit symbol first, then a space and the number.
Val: rpm 4250
